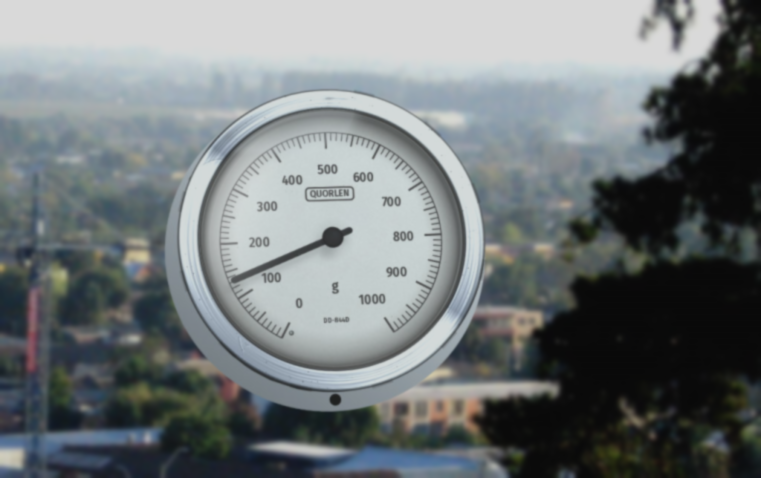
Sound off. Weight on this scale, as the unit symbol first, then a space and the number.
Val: g 130
